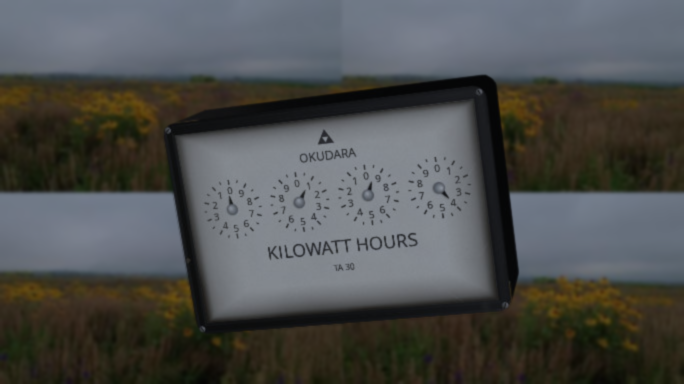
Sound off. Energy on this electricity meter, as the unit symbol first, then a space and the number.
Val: kWh 94
